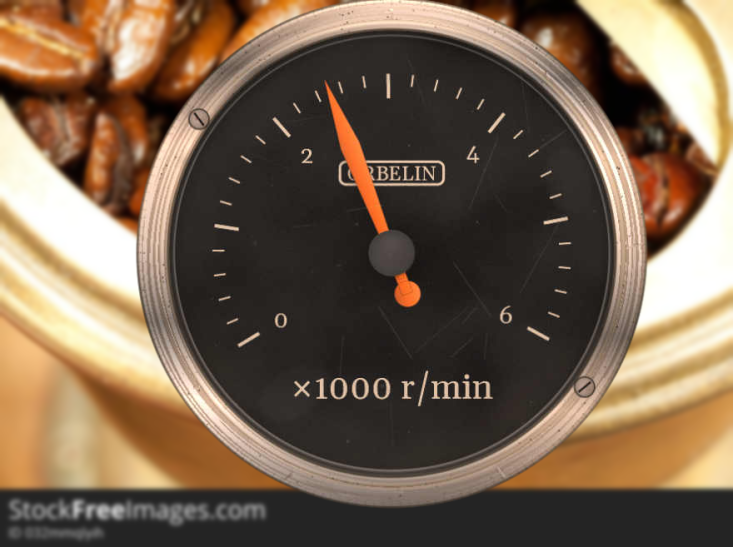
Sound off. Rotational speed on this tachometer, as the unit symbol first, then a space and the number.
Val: rpm 2500
